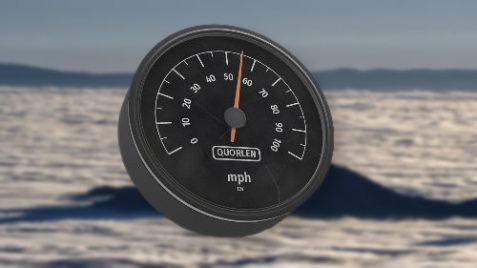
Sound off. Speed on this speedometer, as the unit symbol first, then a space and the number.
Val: mph 55
